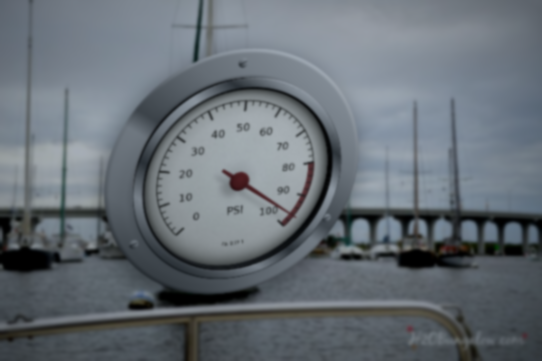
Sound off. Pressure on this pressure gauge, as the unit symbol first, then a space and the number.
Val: psi 96
